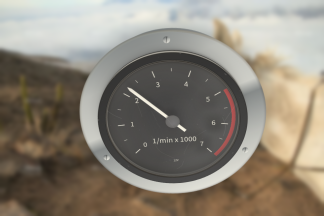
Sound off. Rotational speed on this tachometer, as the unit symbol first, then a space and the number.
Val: rpm 2250
